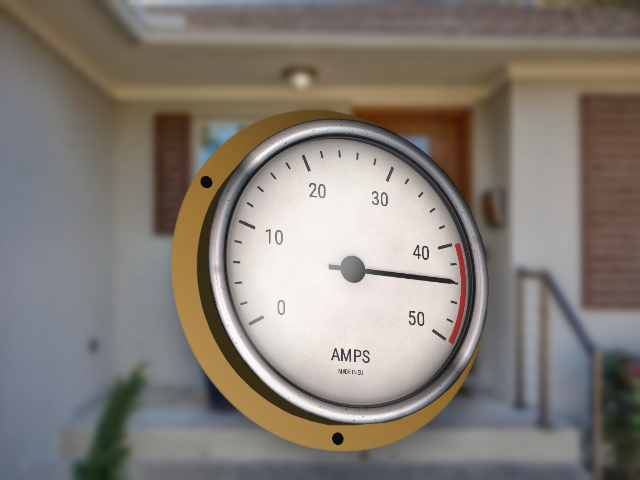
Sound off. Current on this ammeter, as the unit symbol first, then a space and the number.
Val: A 44
